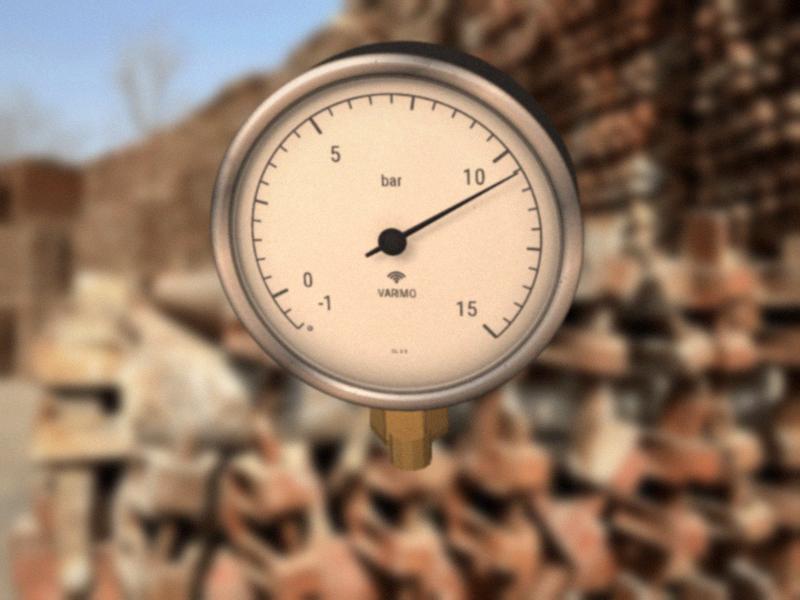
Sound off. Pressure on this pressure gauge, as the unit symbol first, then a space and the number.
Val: bar 10.5
